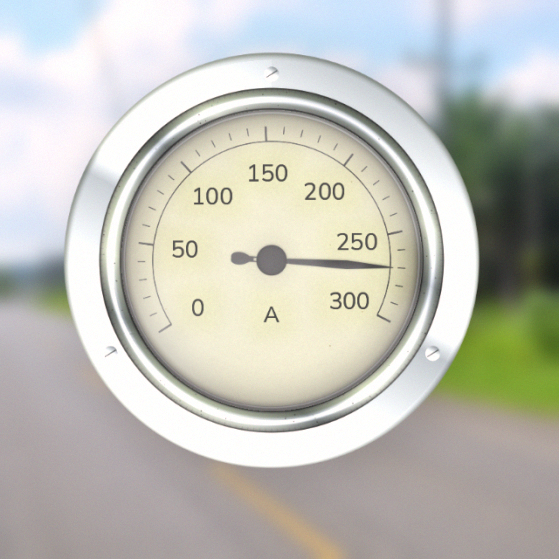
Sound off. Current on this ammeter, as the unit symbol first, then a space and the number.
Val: A 270
